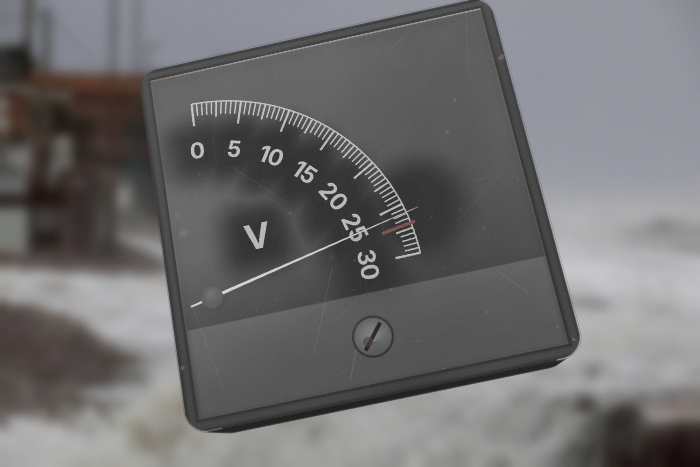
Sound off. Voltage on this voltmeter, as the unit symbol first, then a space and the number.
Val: V 26
